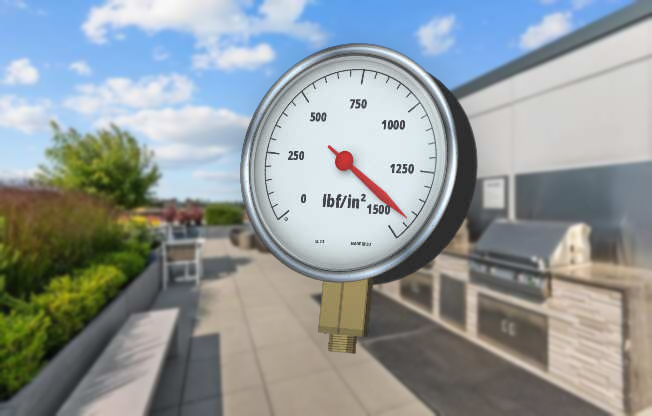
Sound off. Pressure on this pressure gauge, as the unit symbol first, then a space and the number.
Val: psi 1425
